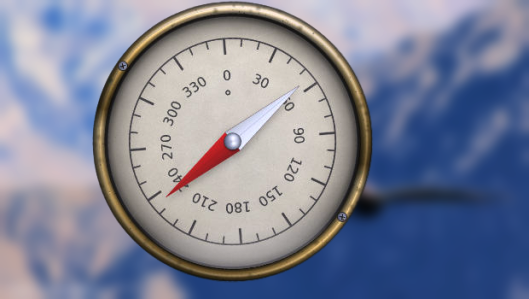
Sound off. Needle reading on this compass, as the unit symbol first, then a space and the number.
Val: ° 235
